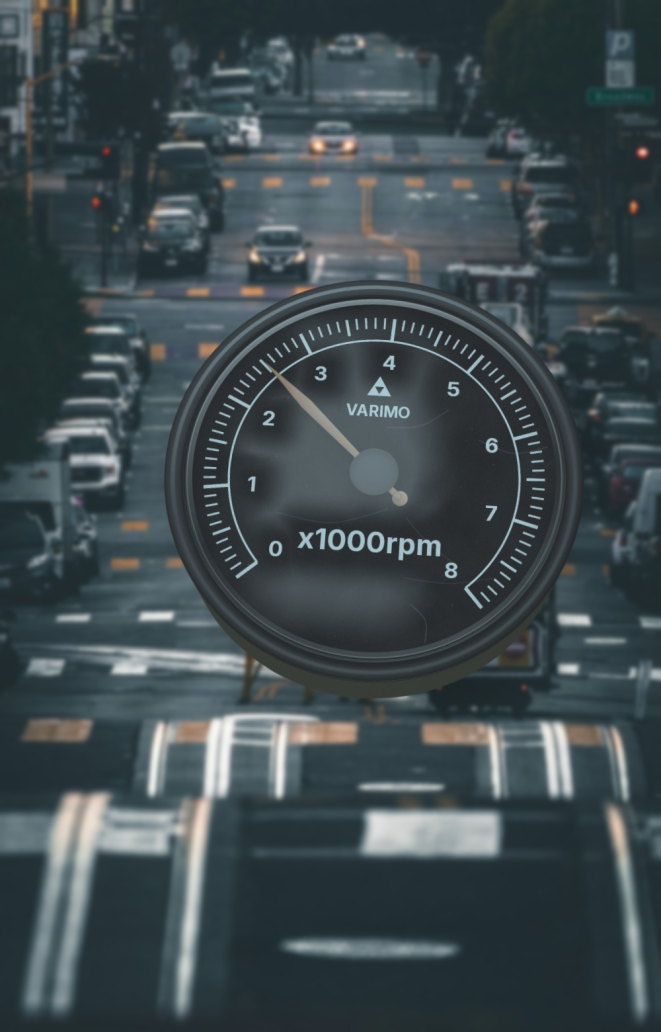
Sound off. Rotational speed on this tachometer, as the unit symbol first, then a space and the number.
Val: rpm 2500
